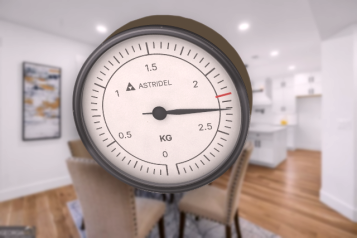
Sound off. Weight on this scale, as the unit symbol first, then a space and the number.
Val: kg 2.3
